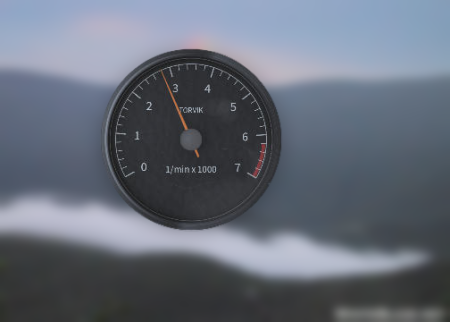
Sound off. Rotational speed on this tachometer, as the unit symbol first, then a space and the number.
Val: rpm 2800
